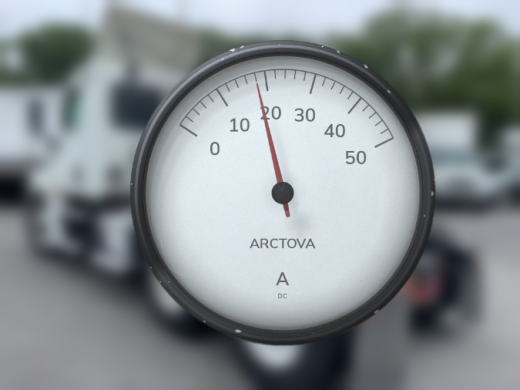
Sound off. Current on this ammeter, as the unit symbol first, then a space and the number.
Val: A 18
